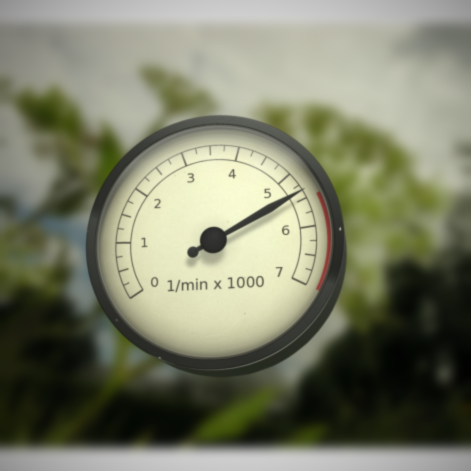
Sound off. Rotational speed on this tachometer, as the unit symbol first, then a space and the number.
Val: rpm 5375
